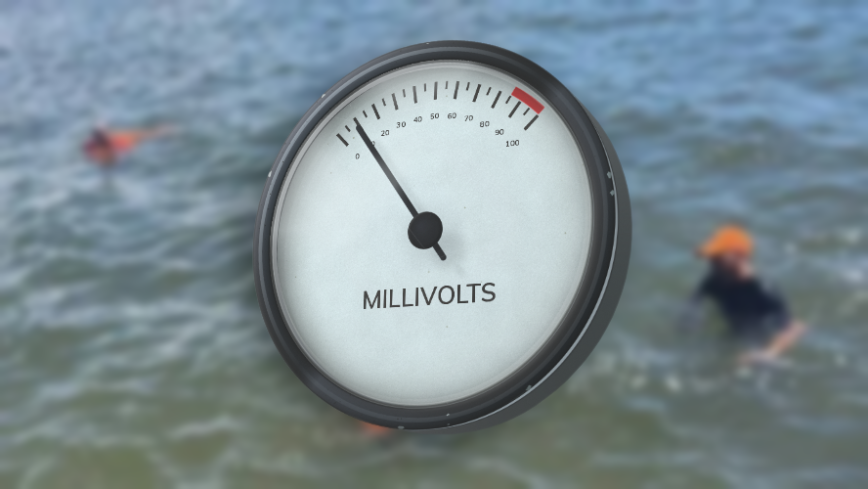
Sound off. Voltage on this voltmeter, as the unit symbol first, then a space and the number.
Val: mV 10
